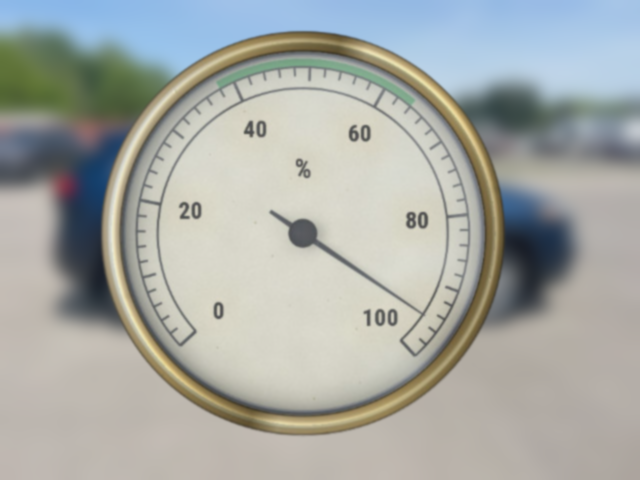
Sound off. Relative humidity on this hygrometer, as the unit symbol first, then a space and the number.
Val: % 95
